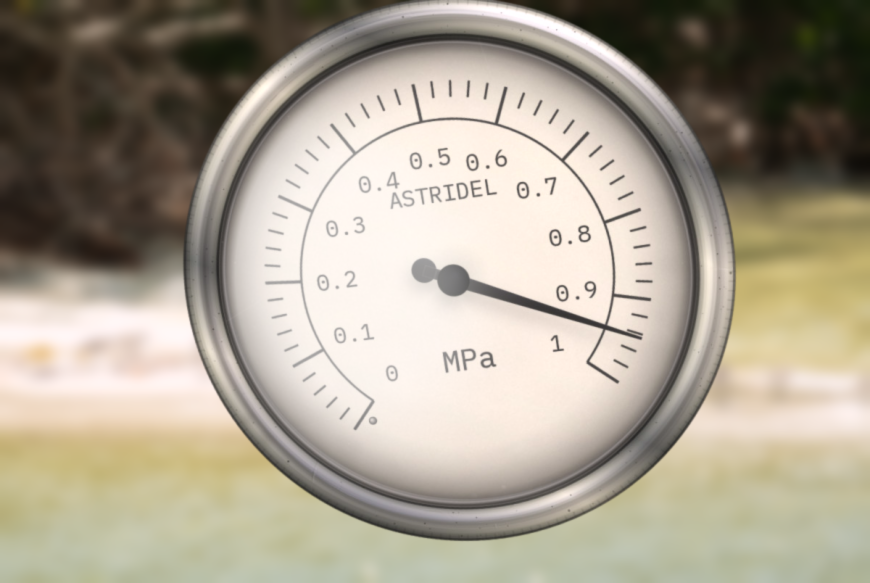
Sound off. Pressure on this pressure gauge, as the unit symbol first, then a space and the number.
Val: MPa 0.94
